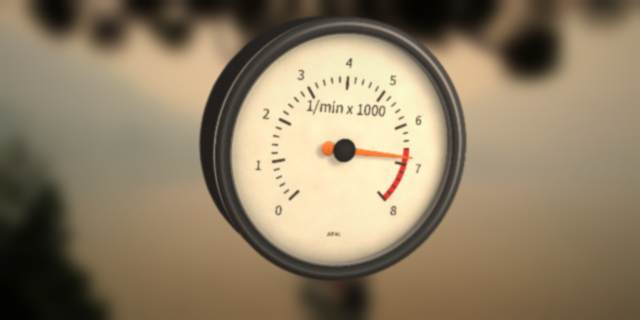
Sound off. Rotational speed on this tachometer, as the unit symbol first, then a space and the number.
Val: rpm 6800
